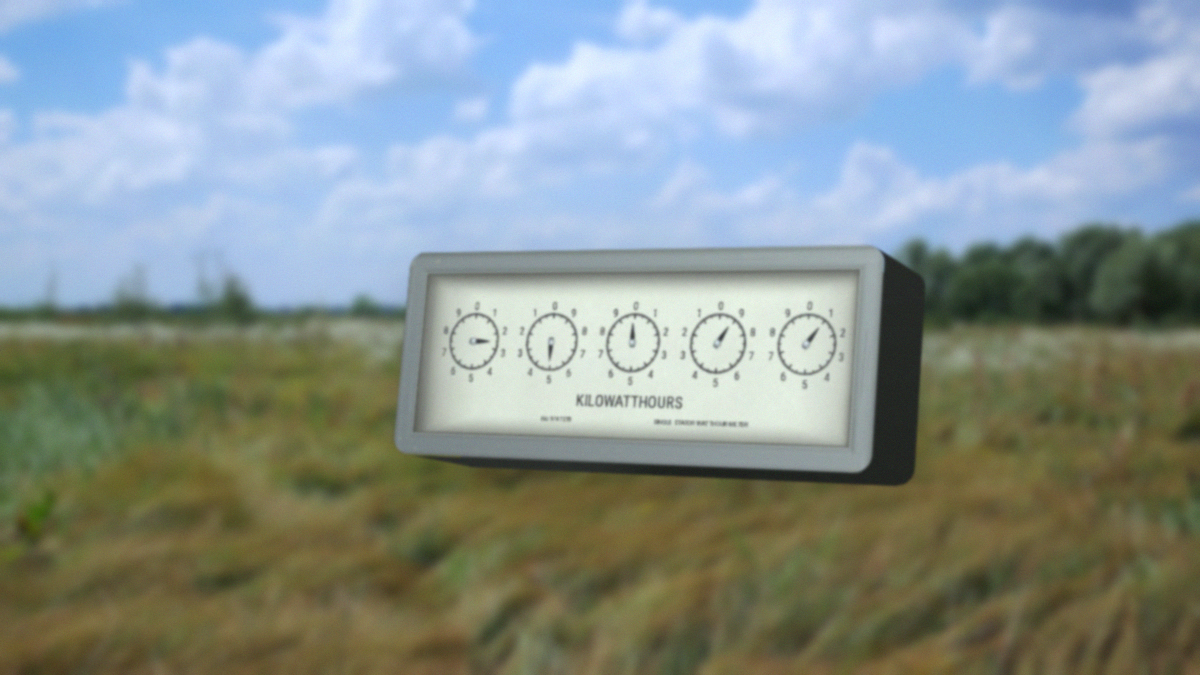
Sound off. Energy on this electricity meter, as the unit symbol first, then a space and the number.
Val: kWh 24991
